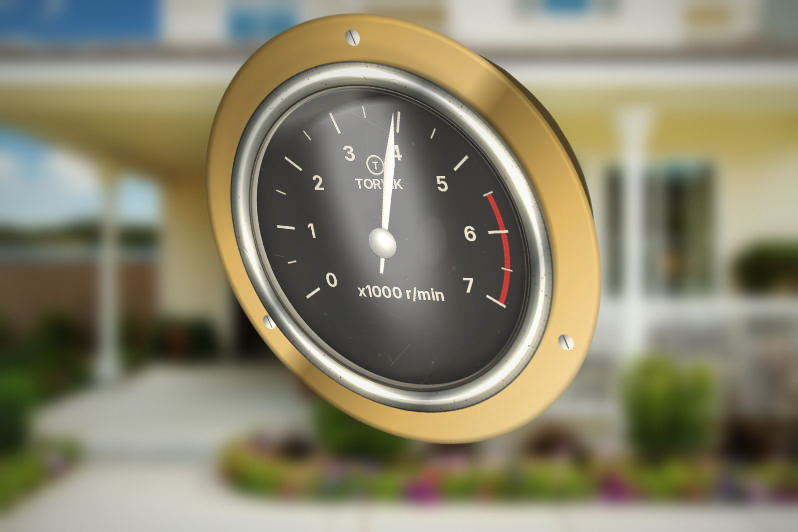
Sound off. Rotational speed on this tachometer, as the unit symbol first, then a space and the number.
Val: rpm 4000
